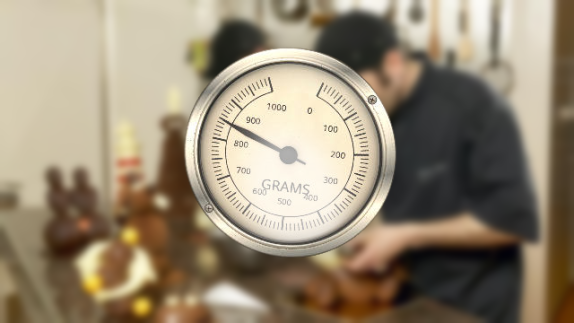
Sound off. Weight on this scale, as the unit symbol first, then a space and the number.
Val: g 850
